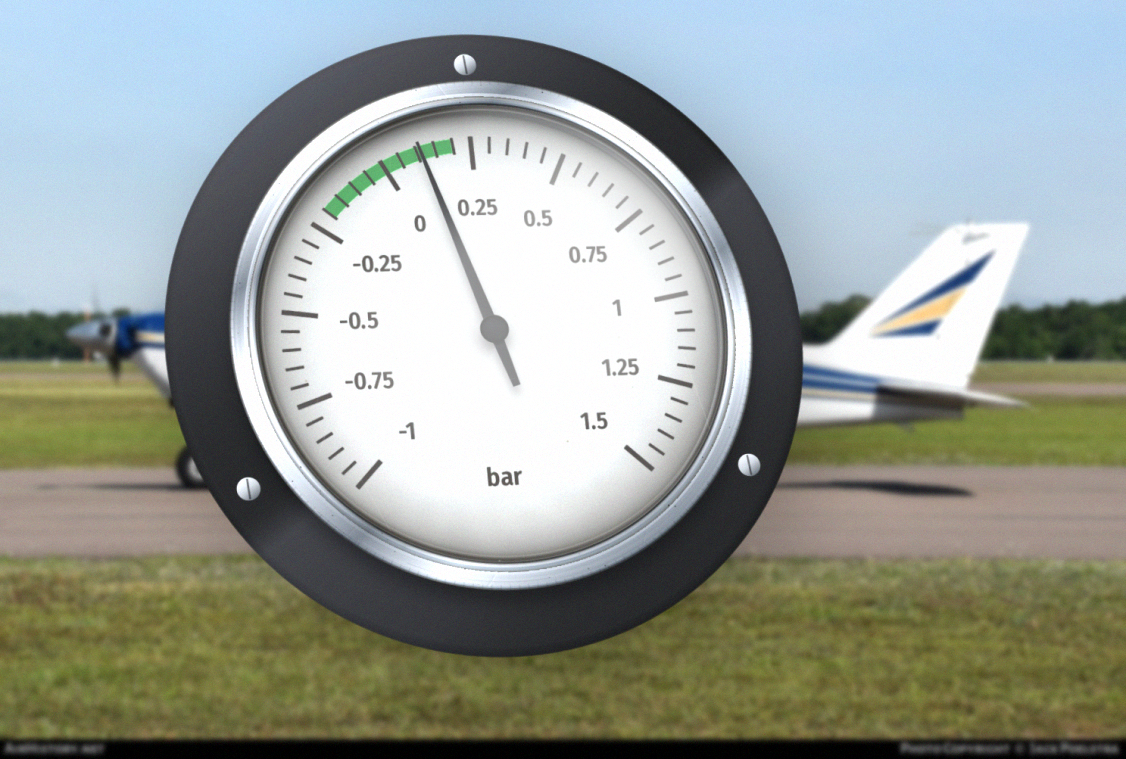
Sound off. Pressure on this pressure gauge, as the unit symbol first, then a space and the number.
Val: bar 0.1
